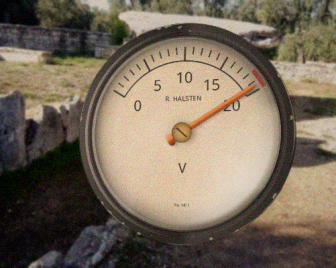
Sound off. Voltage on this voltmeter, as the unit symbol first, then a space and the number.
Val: V 19.5
